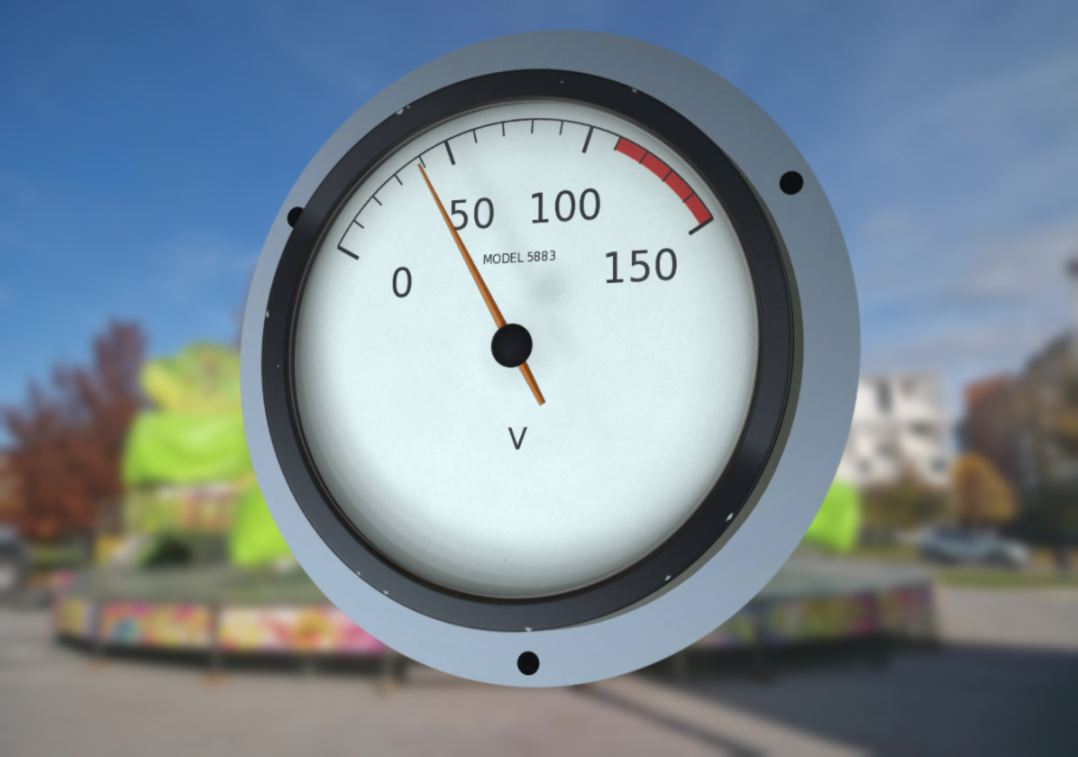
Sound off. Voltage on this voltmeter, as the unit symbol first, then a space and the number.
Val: V 40
